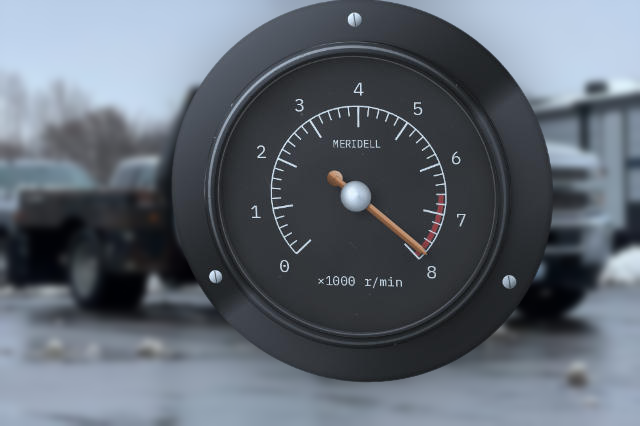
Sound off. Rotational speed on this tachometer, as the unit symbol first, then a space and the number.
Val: rpm 7800
